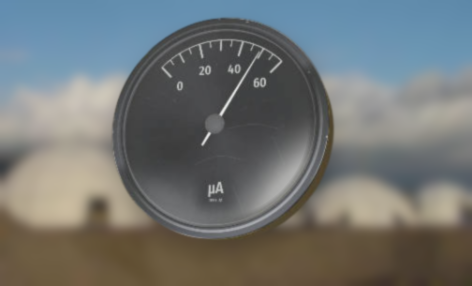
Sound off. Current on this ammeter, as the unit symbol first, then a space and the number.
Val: µA 50
